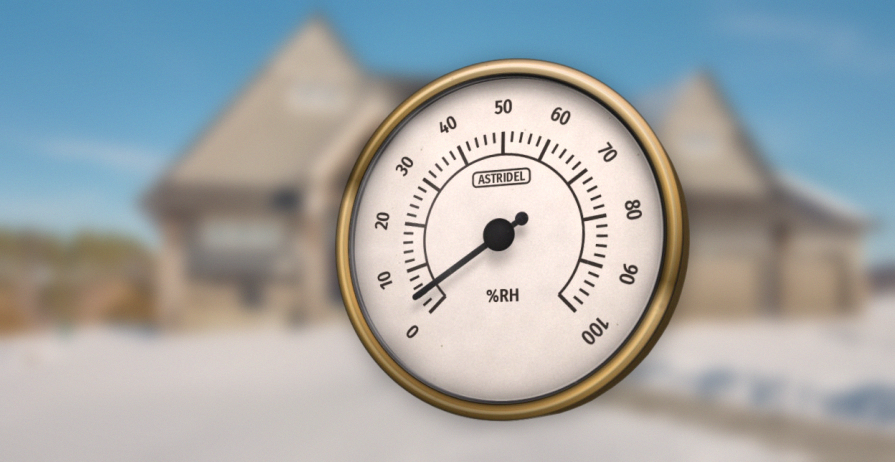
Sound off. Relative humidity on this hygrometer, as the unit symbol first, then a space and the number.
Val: % 4
